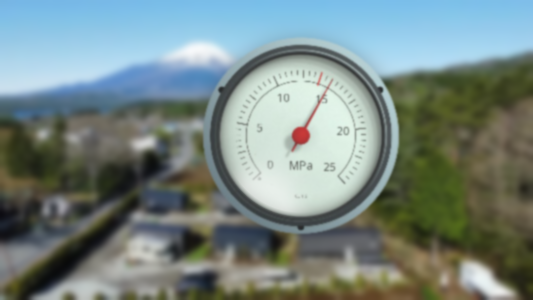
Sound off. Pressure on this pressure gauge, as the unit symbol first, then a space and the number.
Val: MPa 15
